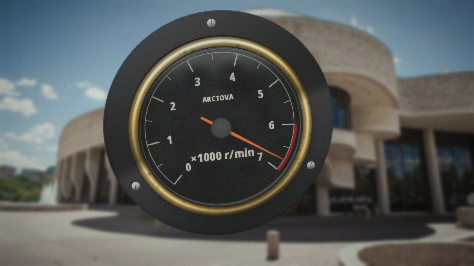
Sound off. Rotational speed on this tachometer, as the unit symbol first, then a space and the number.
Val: rpm 6750
